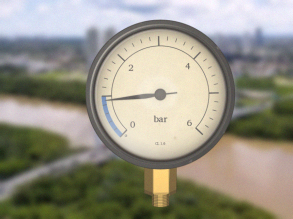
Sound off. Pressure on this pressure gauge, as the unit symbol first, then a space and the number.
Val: bar 0.9
